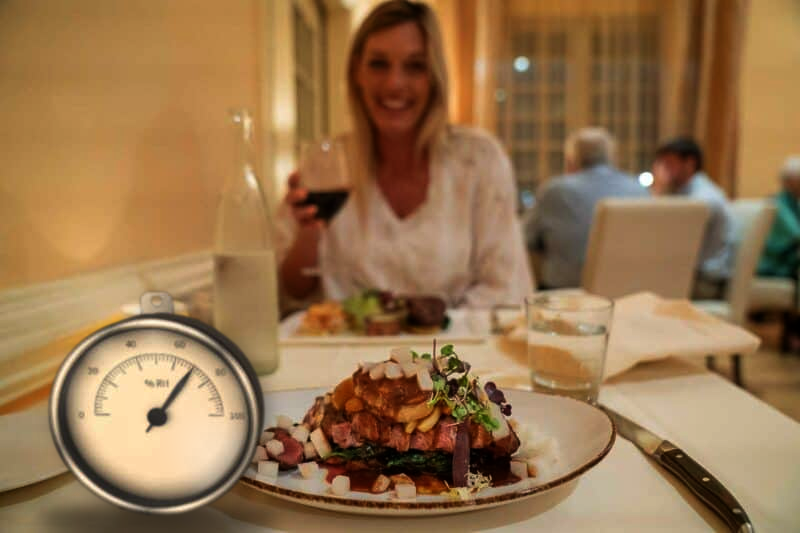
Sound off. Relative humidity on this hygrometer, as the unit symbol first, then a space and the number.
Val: % 70
